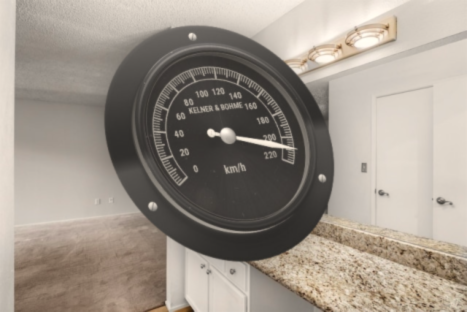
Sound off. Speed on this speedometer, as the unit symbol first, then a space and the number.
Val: km/h 210
